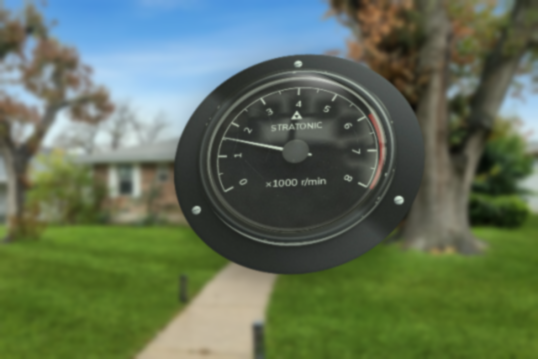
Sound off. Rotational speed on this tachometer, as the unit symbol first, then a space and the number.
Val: rpm 1500
